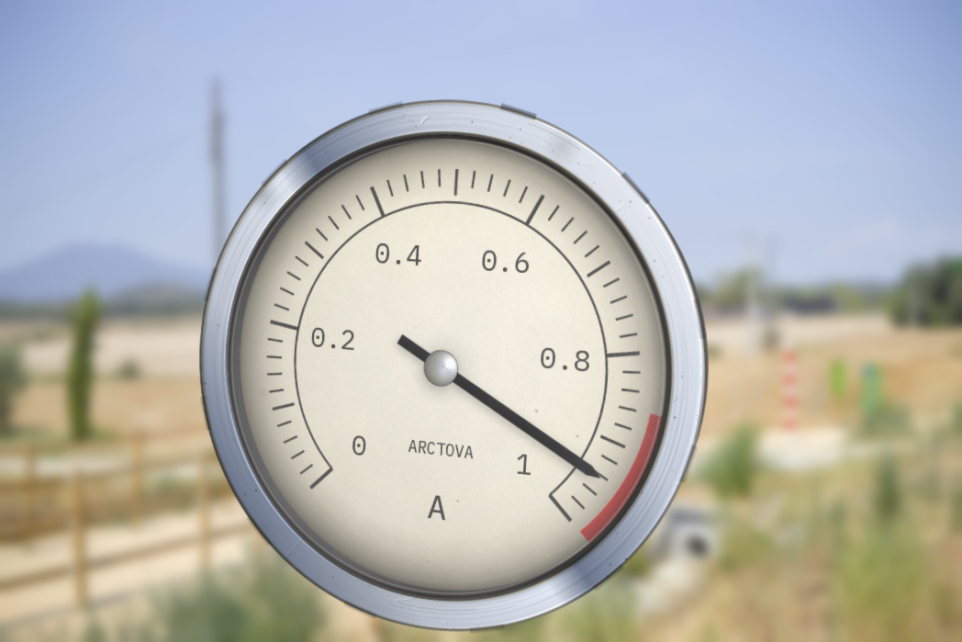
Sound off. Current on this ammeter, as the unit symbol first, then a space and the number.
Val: A 0.94
